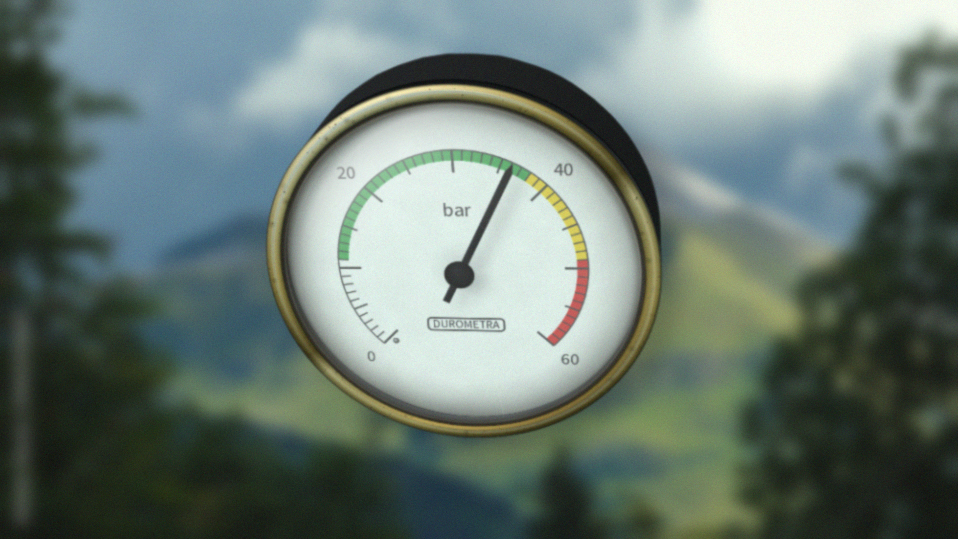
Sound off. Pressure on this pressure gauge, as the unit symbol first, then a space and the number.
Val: bar 36
